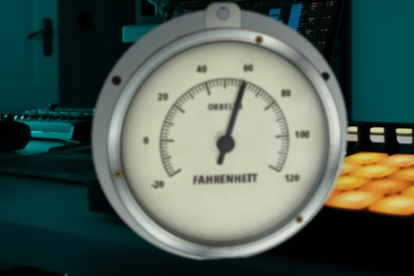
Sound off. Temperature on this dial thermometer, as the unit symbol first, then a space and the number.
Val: °F 60
